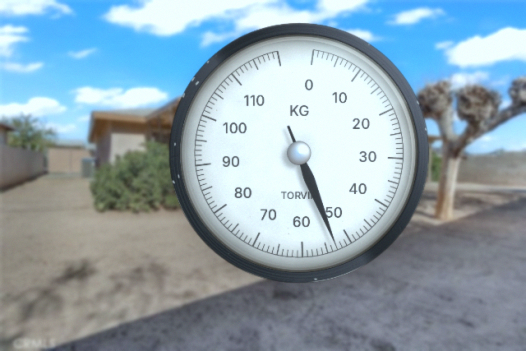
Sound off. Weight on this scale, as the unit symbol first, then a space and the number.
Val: kg 53
